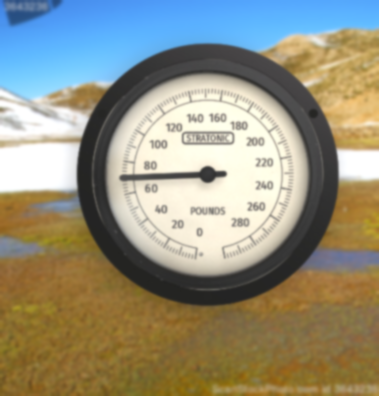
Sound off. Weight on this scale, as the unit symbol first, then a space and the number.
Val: lb 70
